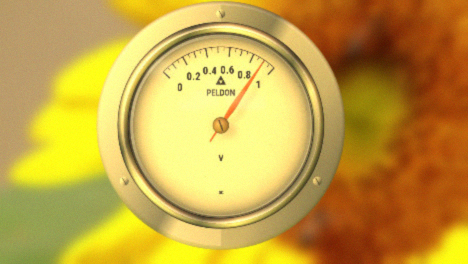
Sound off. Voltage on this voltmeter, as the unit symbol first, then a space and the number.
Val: V 0.9
